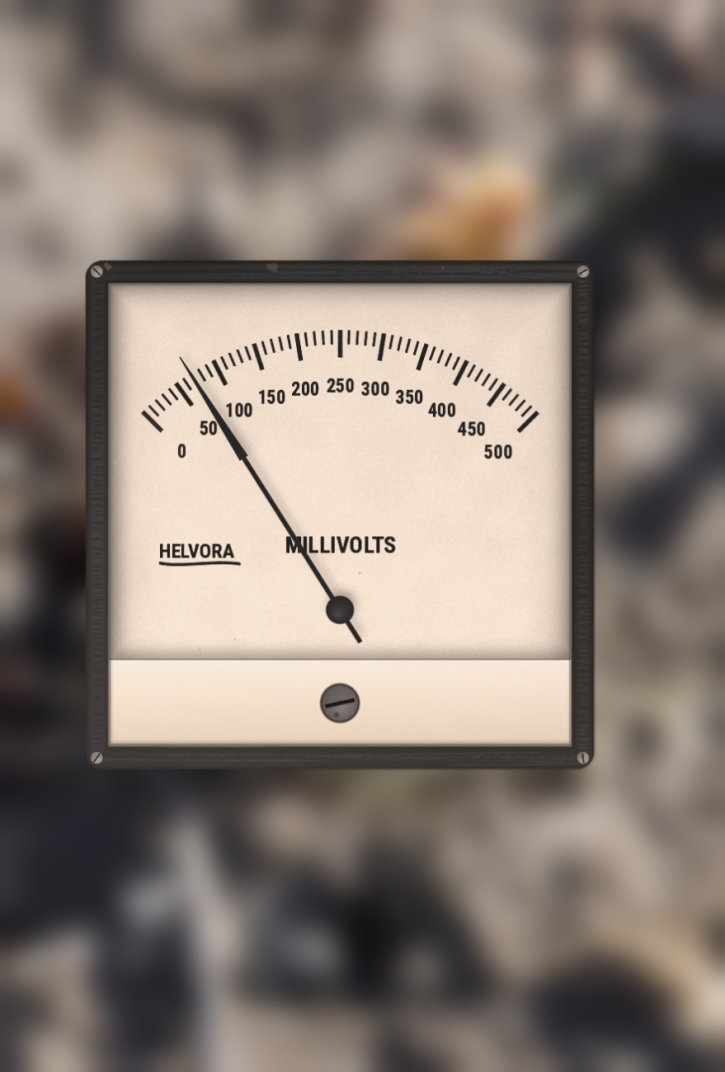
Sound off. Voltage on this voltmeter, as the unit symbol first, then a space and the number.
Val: mV 70
